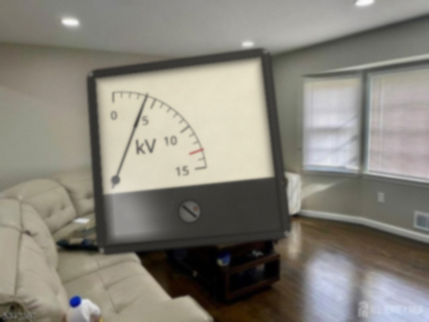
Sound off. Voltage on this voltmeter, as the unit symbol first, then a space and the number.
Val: kV 4
